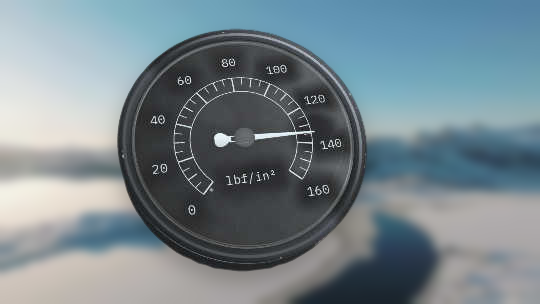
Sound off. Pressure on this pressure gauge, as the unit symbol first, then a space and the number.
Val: psi 135
